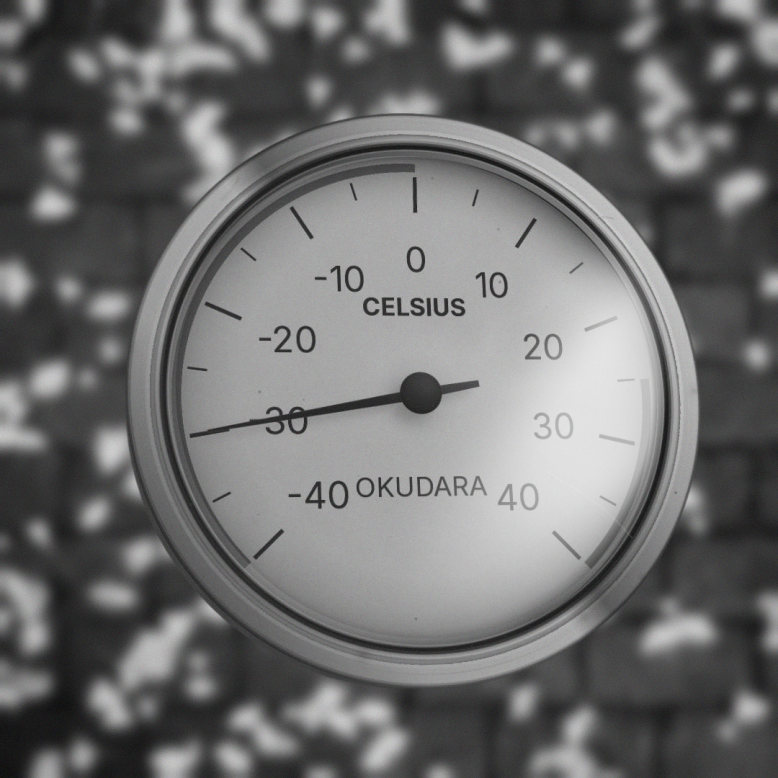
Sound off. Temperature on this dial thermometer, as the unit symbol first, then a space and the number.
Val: °C -30
